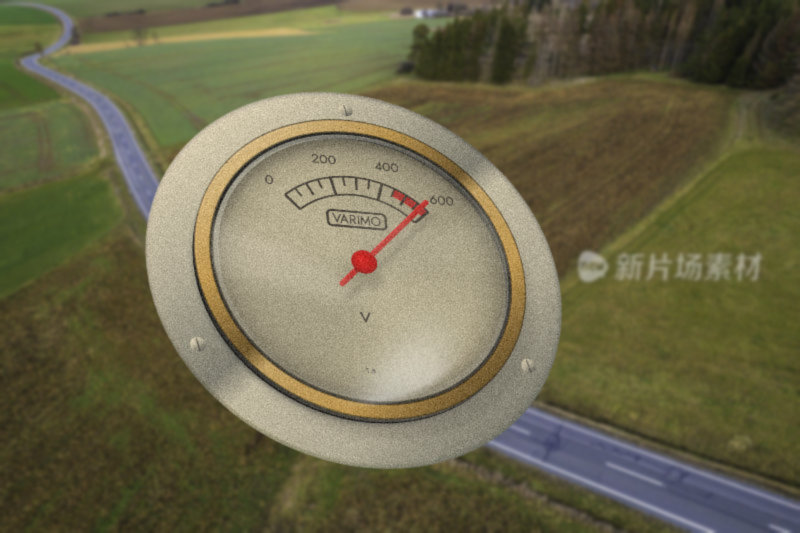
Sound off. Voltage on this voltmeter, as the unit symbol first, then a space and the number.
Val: V 575
